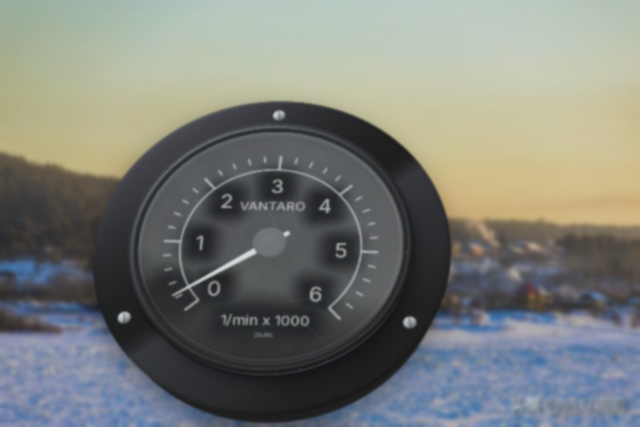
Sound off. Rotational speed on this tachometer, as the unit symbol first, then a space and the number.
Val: rpm 200
